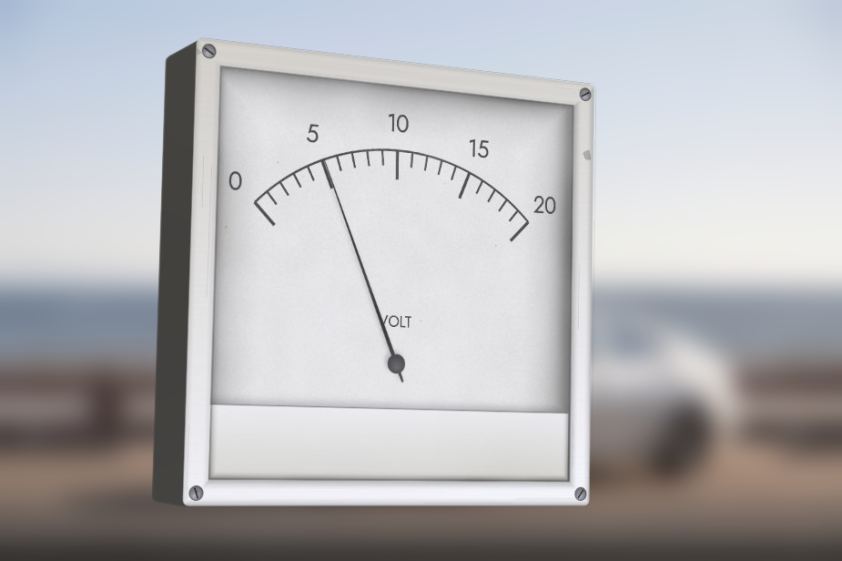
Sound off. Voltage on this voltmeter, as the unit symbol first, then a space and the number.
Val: V 5
